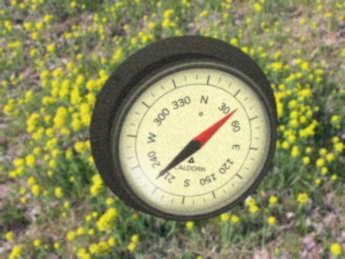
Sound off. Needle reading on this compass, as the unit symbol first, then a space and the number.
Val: ° 40
